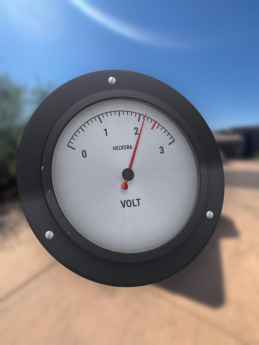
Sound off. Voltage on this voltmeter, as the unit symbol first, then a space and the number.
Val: V 2.1
